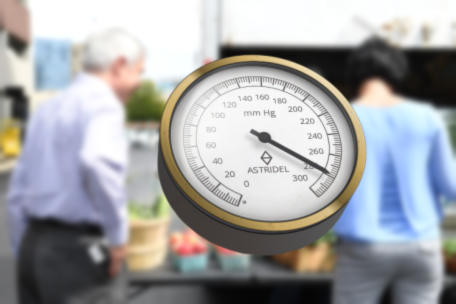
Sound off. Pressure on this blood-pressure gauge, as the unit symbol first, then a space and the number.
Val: mmHg 280
